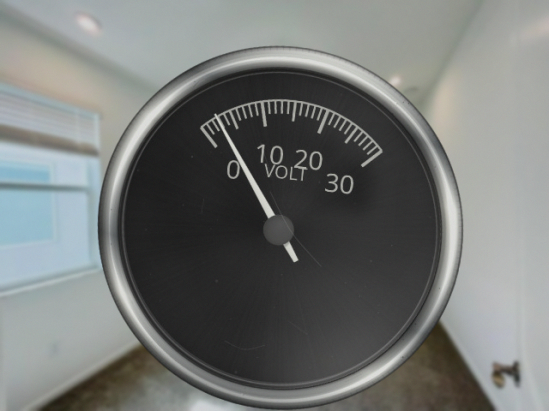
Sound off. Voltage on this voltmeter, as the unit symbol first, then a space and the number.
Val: V 3
